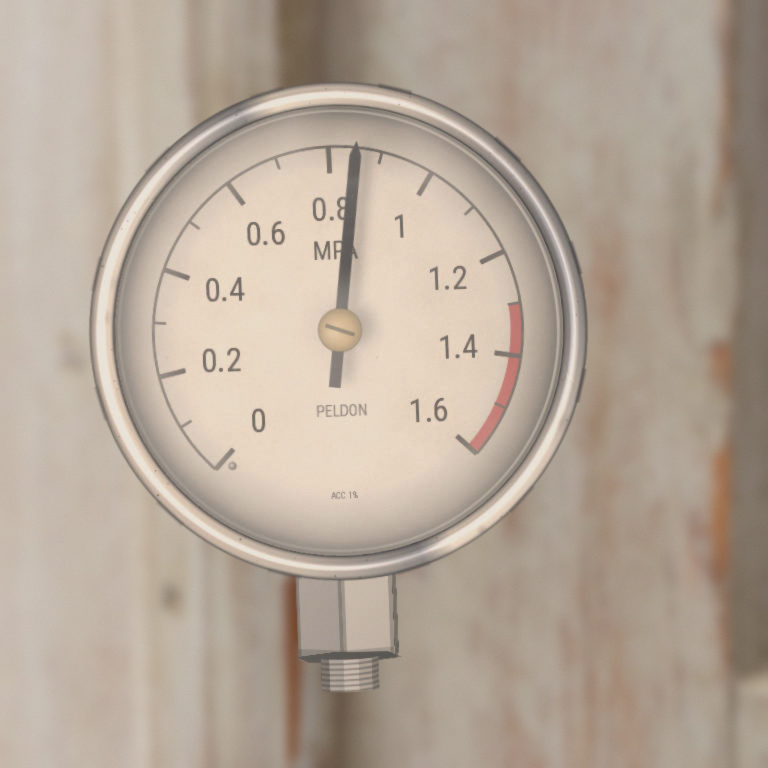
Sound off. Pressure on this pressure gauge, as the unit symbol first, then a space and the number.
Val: MPa 0.85
